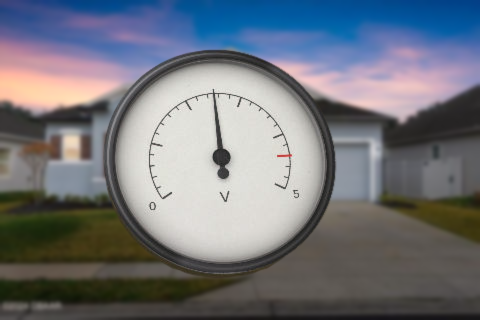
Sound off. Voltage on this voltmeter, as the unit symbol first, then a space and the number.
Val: V 2.5
